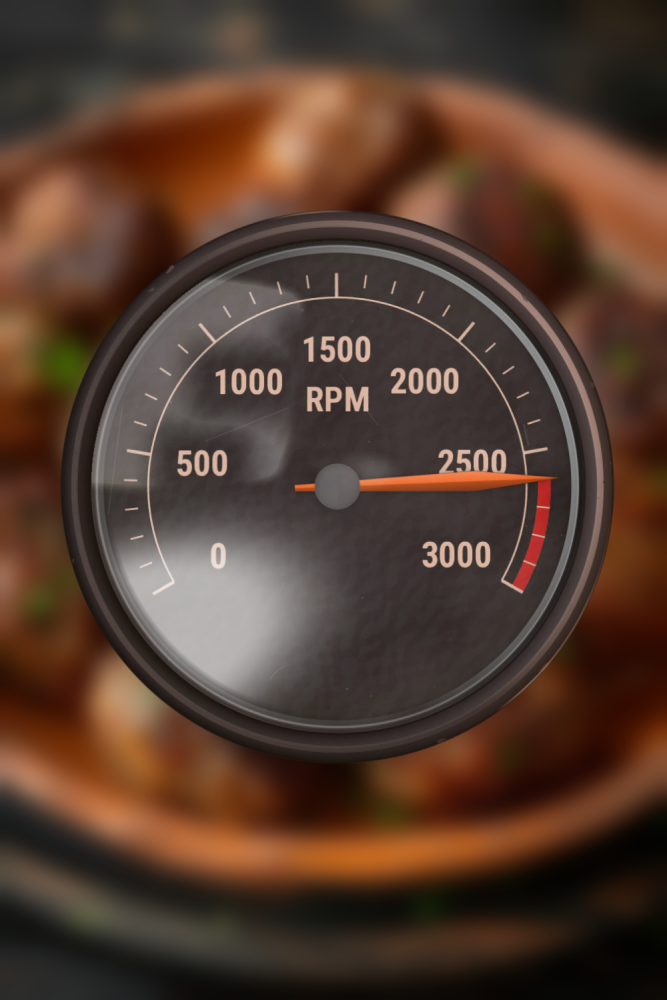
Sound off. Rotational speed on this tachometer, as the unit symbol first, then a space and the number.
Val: rpm 2600
